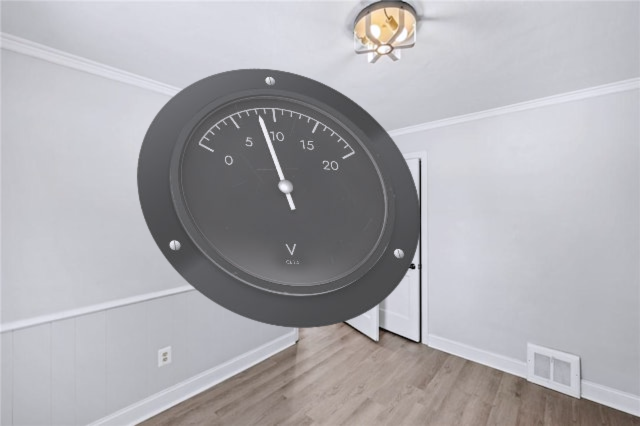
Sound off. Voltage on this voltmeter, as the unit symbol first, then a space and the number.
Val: V 8
